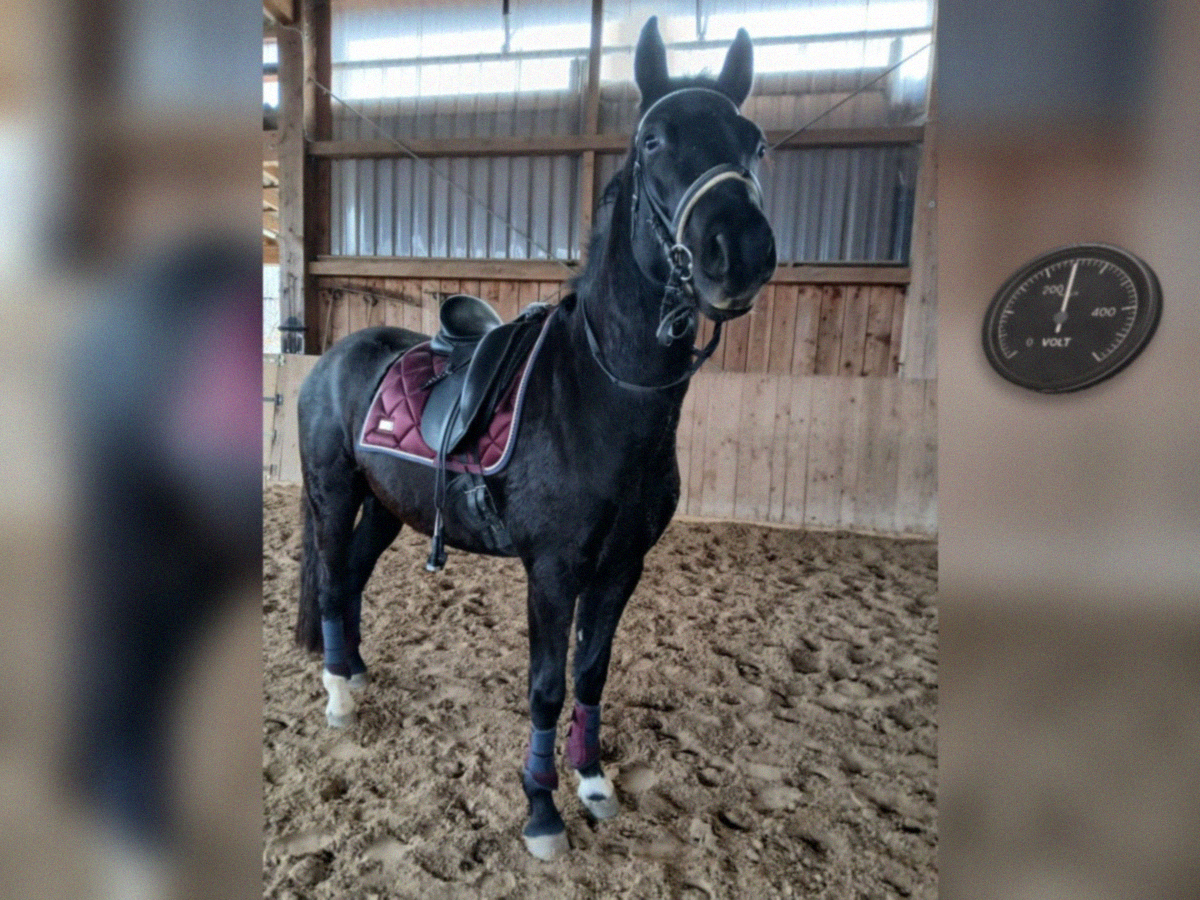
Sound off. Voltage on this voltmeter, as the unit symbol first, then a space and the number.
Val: V 250
